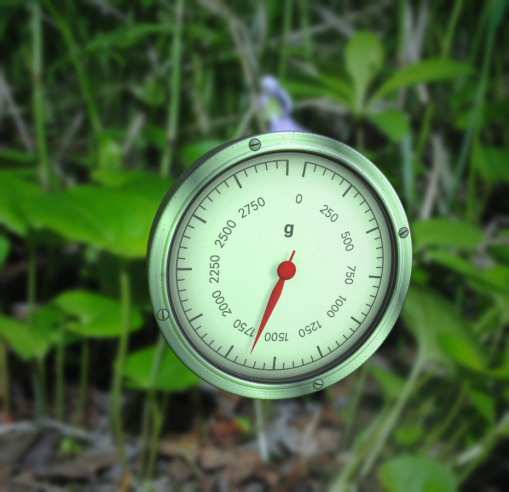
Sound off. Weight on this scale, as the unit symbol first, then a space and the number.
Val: g 1650
